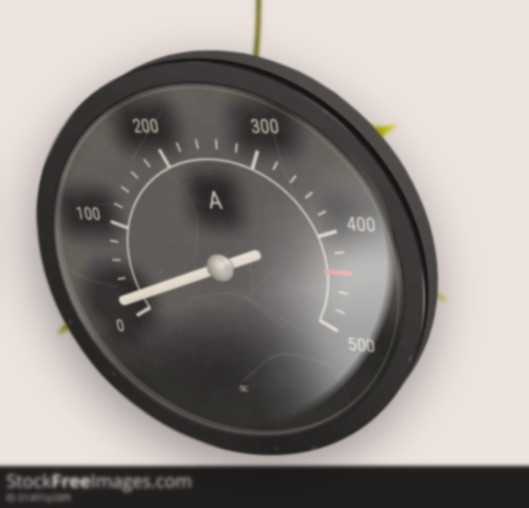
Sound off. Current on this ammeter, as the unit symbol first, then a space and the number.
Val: A 20
